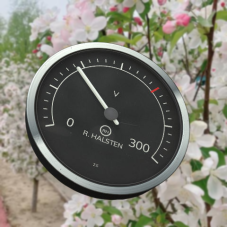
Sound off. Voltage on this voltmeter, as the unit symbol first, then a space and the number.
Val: V 90
